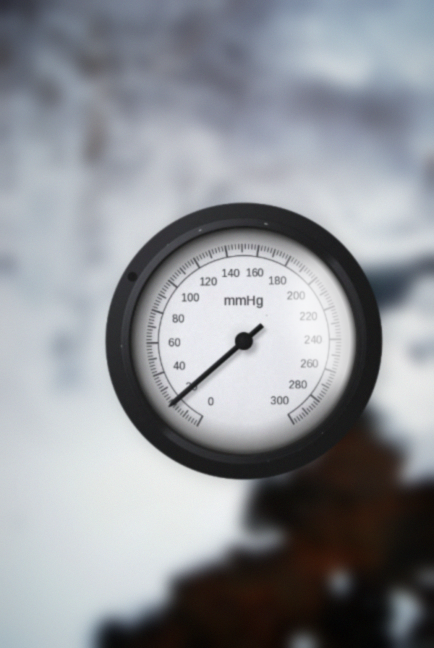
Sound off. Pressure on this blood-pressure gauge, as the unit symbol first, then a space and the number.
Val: mmHg 20
